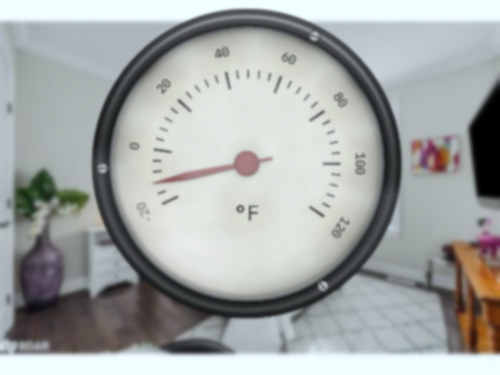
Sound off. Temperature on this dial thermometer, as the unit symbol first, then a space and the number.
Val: °F -12
